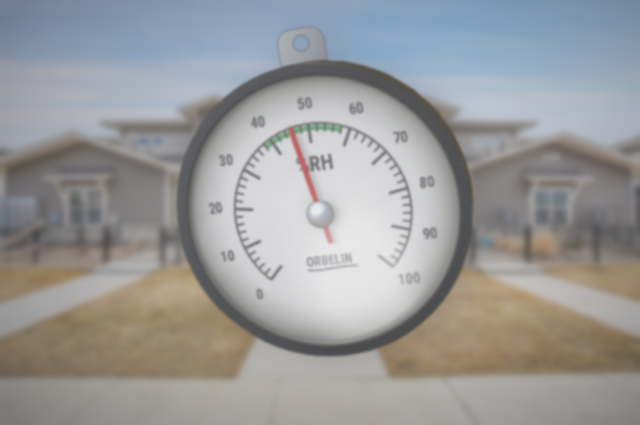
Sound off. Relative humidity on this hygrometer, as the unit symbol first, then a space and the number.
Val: % 46
